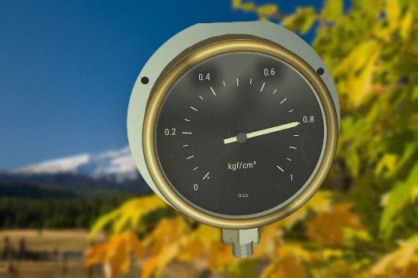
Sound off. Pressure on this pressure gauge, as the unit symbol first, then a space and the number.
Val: kg/cm² 0.8
